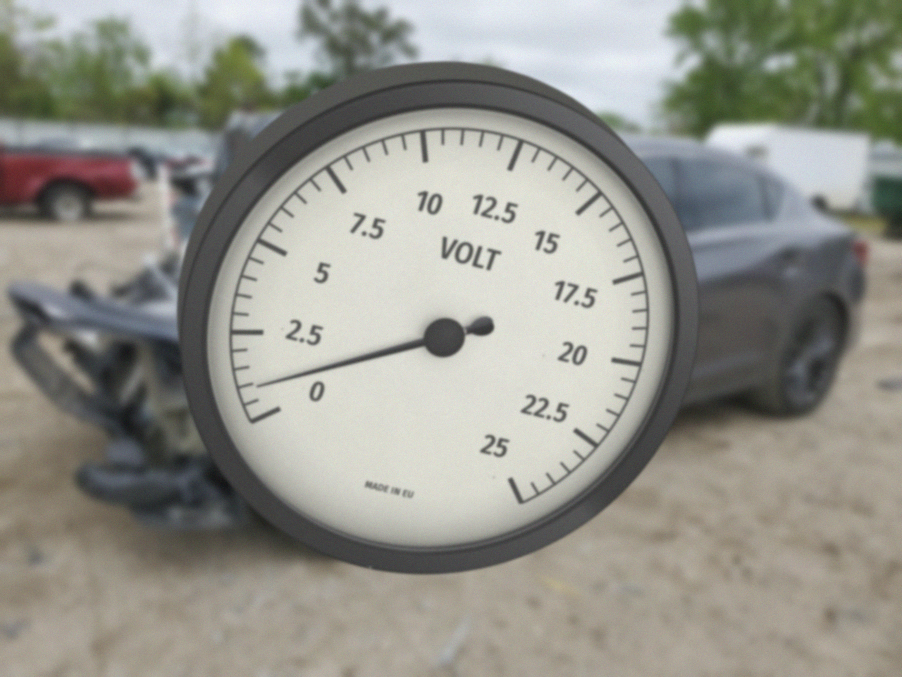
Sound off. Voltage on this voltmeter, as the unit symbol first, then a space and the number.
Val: V 1
